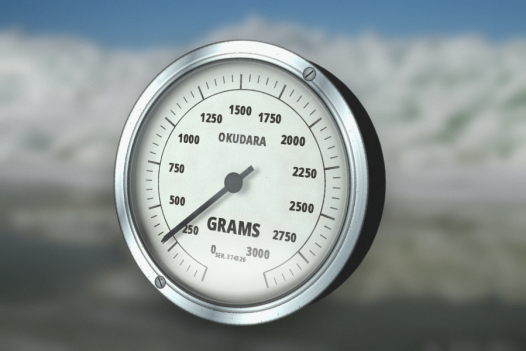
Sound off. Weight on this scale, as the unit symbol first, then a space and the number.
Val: g 300
